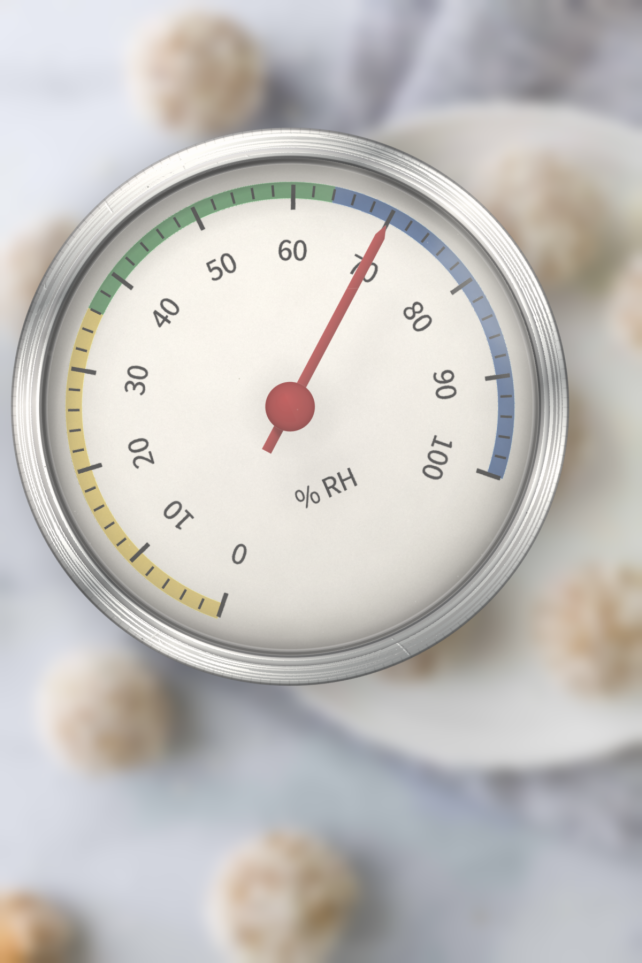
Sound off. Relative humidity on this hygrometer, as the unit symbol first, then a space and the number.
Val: % 70
